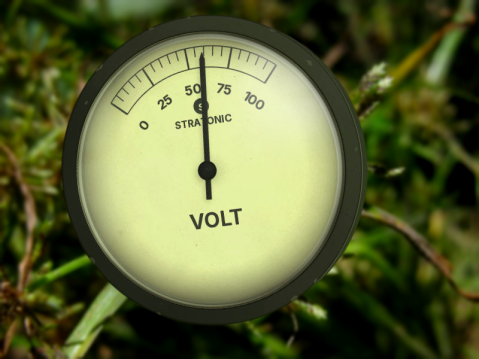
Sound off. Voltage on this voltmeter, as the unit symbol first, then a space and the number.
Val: V 60
